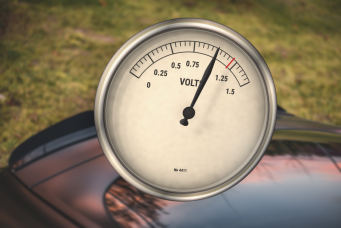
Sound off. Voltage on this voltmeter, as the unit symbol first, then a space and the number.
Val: V 1
